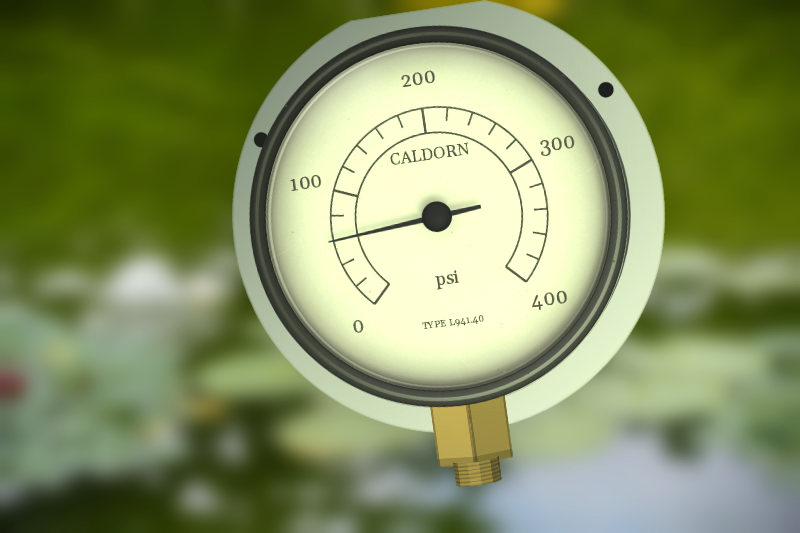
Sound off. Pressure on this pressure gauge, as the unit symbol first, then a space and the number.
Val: psi 60
